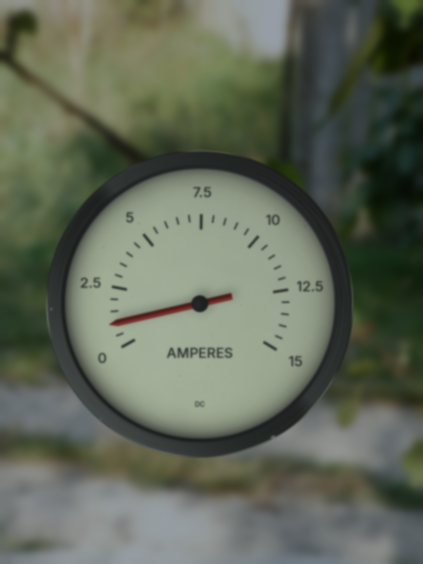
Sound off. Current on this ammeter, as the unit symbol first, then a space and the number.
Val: A 1
